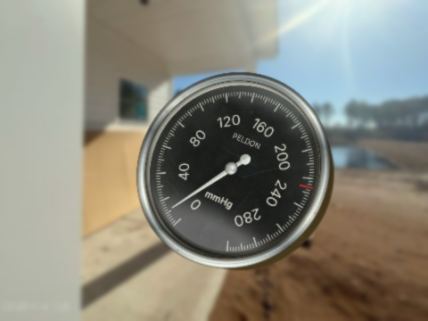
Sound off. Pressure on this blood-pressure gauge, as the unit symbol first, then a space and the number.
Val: mmHg 10
